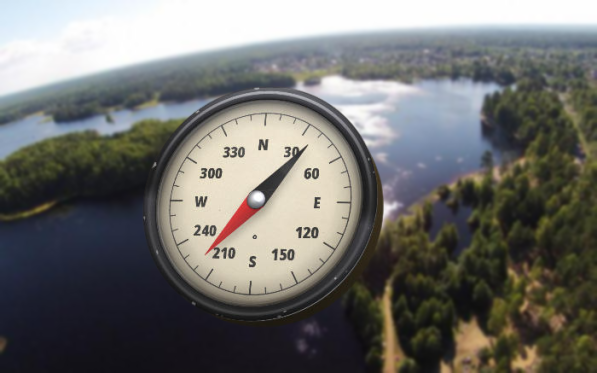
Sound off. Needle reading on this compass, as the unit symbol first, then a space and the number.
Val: ° 220
